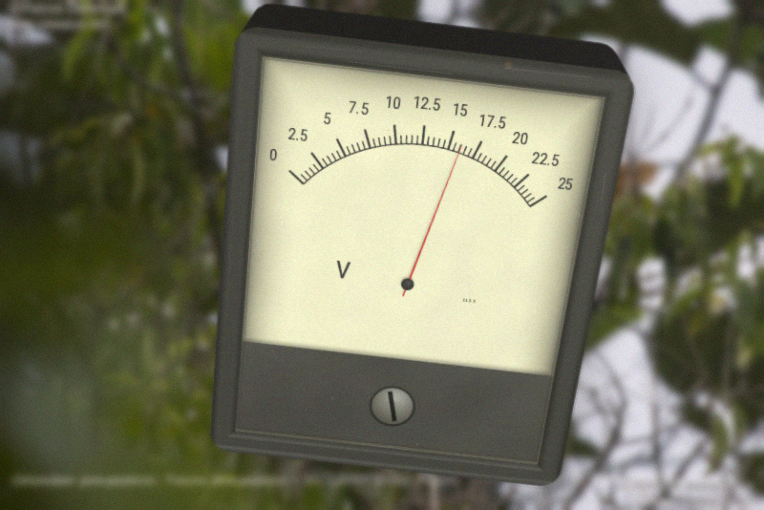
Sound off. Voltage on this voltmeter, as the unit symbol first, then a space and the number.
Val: V 16
